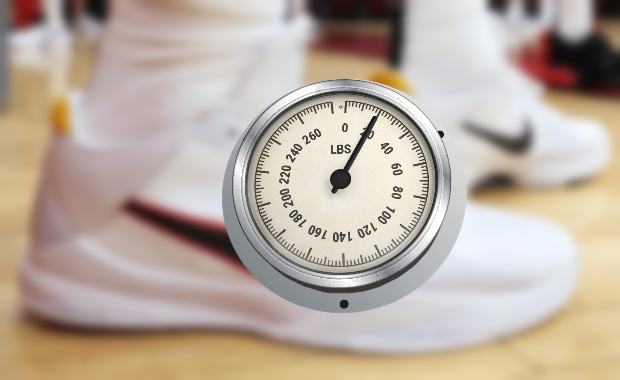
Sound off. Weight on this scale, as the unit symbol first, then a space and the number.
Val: lb 20
